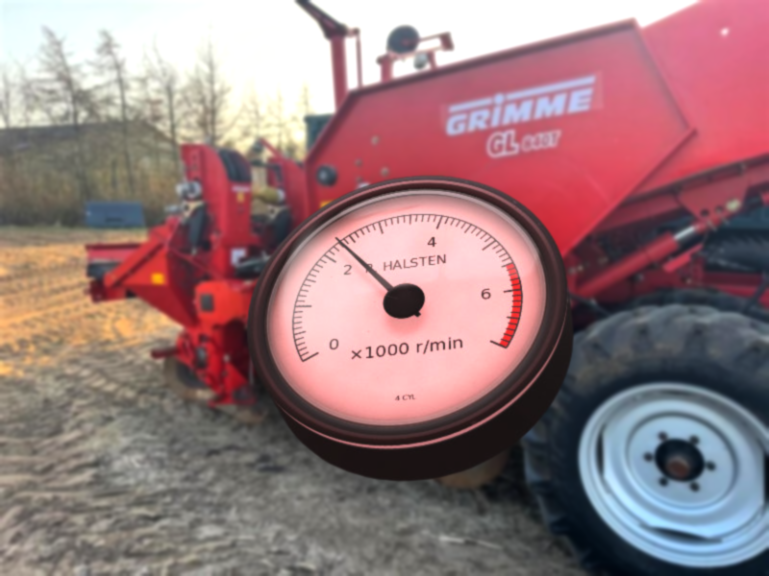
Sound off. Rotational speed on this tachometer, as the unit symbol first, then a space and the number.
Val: rpm 2300
